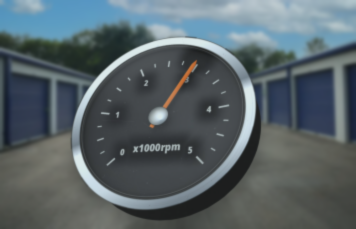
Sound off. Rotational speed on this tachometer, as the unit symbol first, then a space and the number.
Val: rpm 3000
